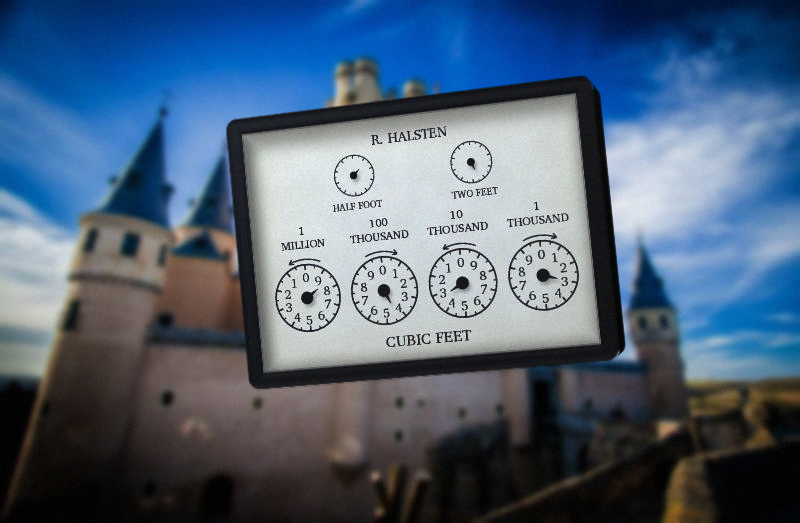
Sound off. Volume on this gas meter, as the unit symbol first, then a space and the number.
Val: ft³ 843300
